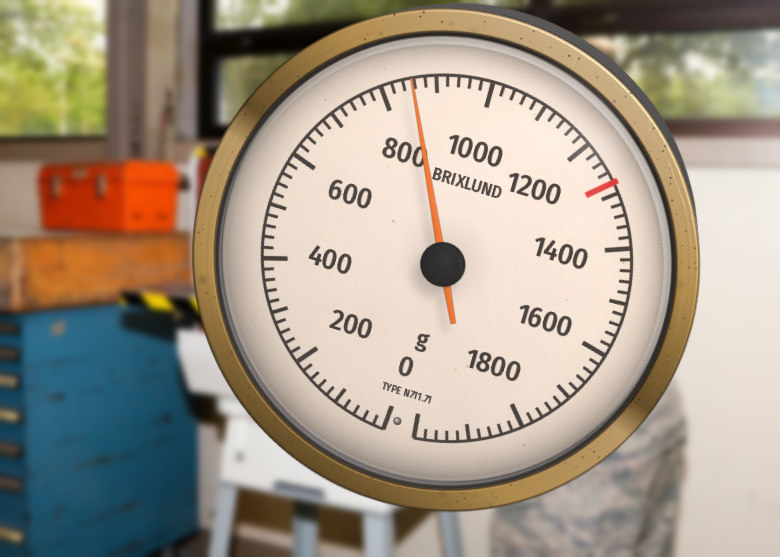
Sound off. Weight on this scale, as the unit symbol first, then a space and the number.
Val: g 860
